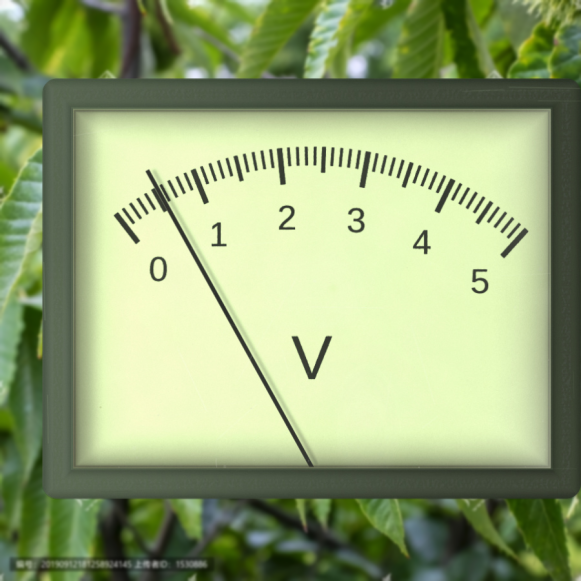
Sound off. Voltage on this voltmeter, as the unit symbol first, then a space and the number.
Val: V 0.55
